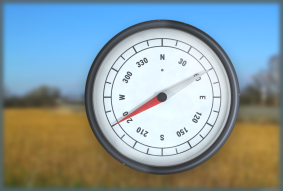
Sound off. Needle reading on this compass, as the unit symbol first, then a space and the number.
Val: ° 240
